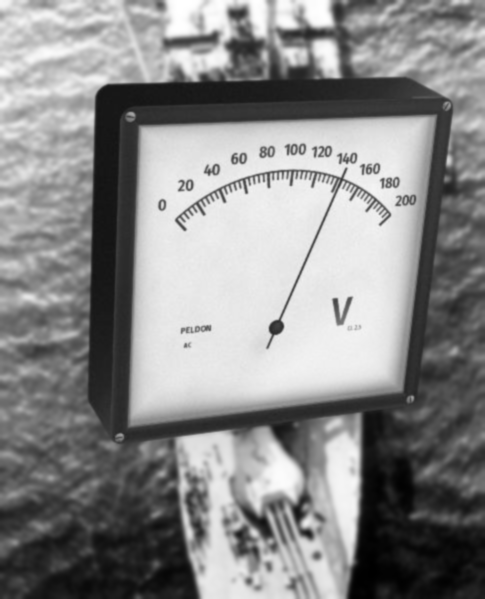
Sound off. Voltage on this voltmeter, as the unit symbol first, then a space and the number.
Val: V 140
